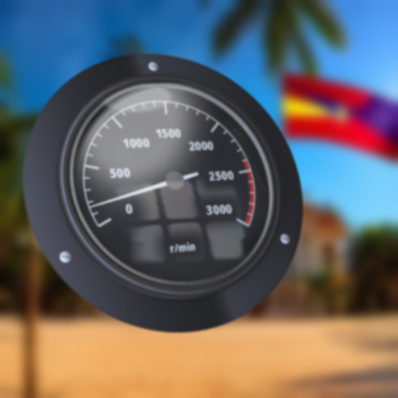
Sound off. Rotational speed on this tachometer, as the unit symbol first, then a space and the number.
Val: rpm 150
